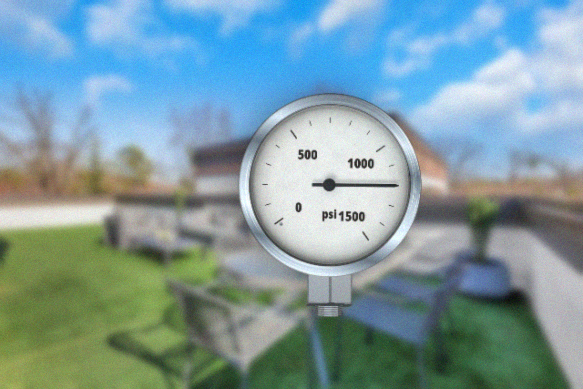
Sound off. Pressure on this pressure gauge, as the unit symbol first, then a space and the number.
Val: psi 1200
